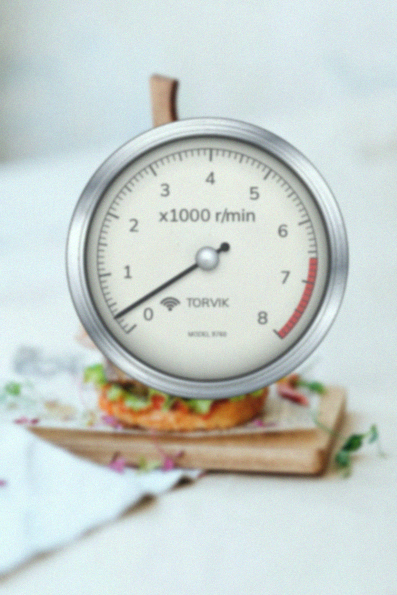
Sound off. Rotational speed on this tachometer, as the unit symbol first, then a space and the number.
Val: rpm 300
